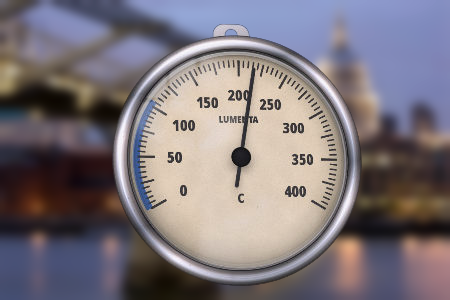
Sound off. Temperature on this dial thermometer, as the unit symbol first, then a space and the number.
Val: °C 215
